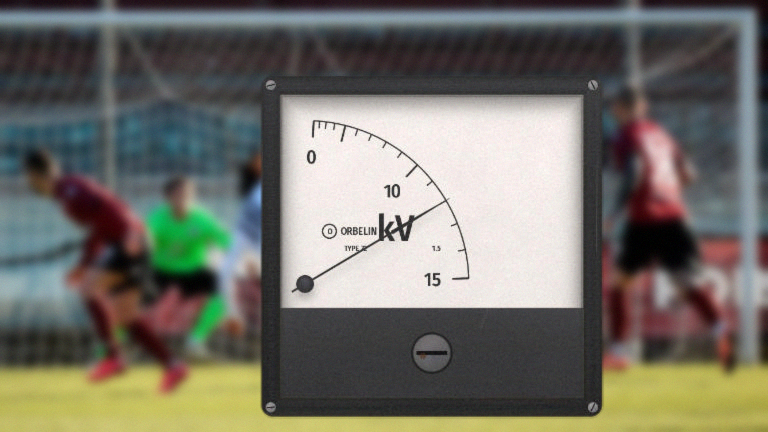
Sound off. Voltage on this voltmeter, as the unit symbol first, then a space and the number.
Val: kV 12
